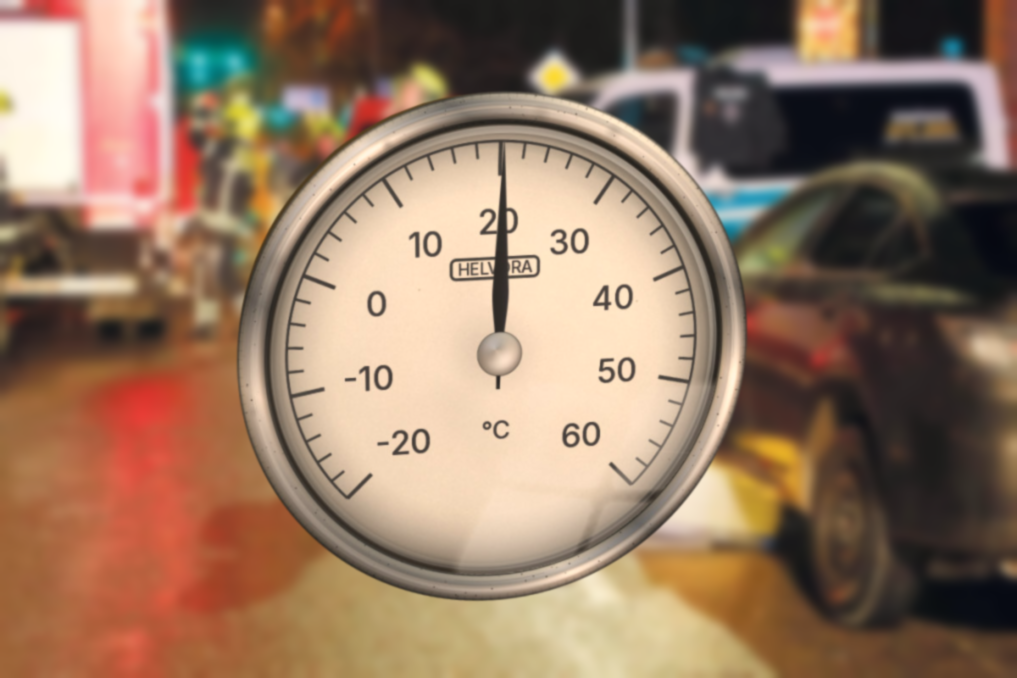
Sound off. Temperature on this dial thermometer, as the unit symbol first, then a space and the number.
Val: °C 20
